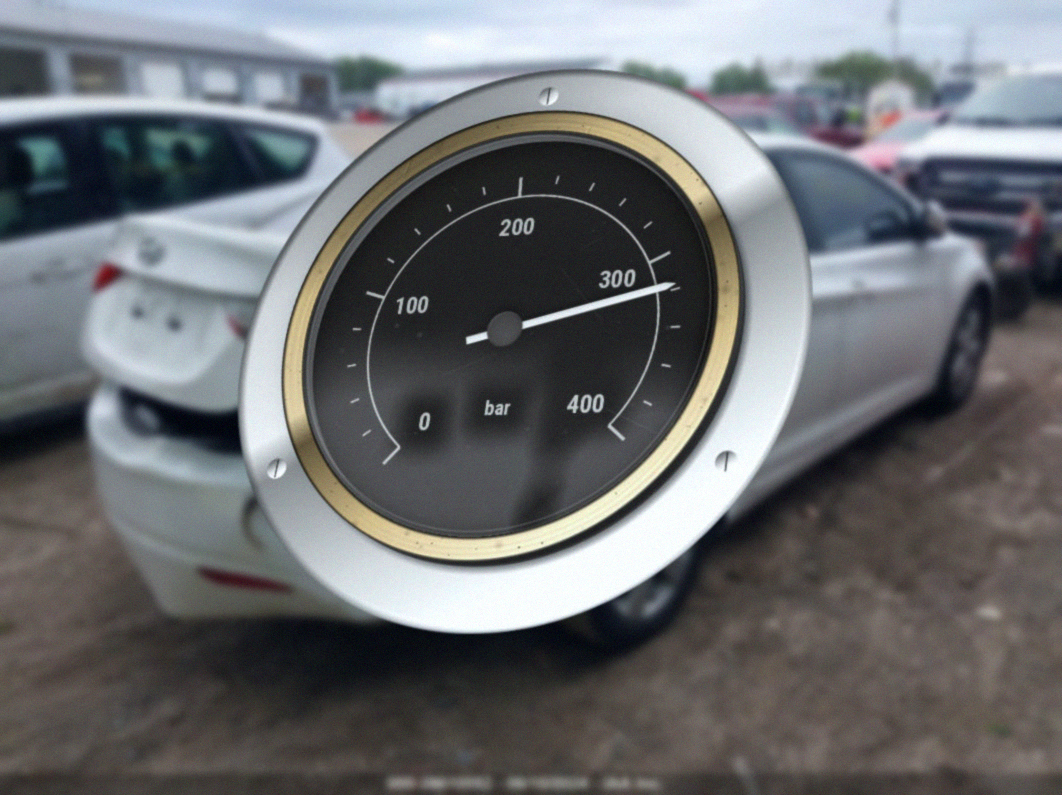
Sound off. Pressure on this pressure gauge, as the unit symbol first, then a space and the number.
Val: bar 320
